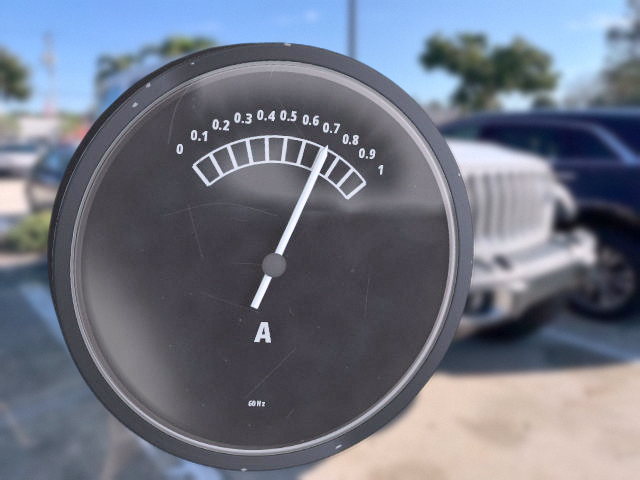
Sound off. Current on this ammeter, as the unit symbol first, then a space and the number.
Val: A 0.7
